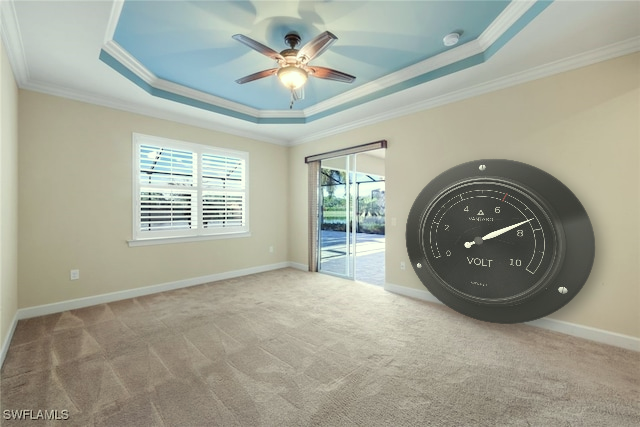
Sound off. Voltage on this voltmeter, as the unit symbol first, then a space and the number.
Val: V 7.5
